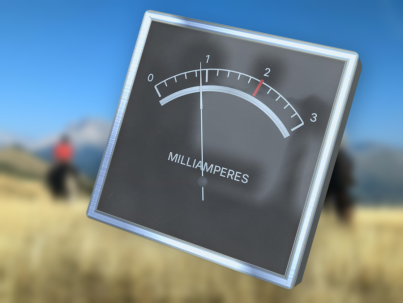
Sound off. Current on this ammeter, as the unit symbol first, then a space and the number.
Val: mA 0.9
